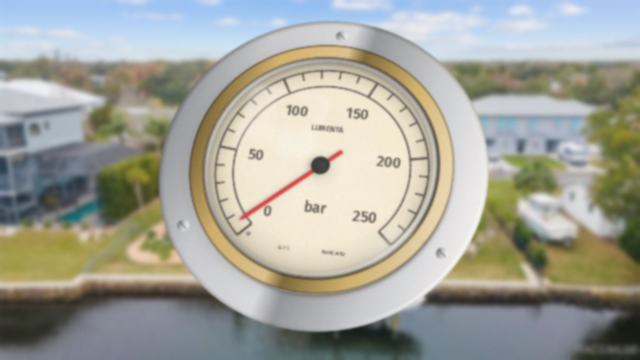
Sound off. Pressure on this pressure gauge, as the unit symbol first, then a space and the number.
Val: bar 5
